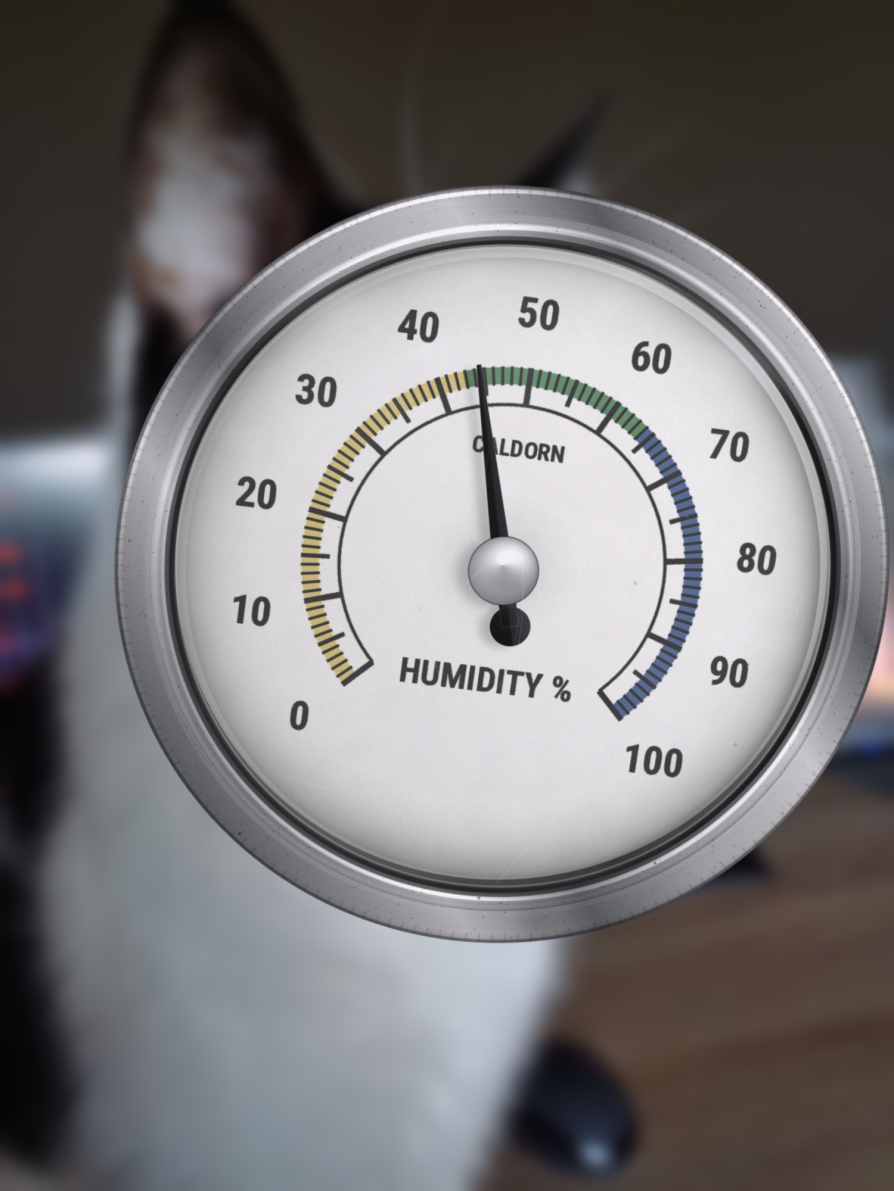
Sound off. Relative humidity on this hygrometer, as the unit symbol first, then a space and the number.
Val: % 44.5
